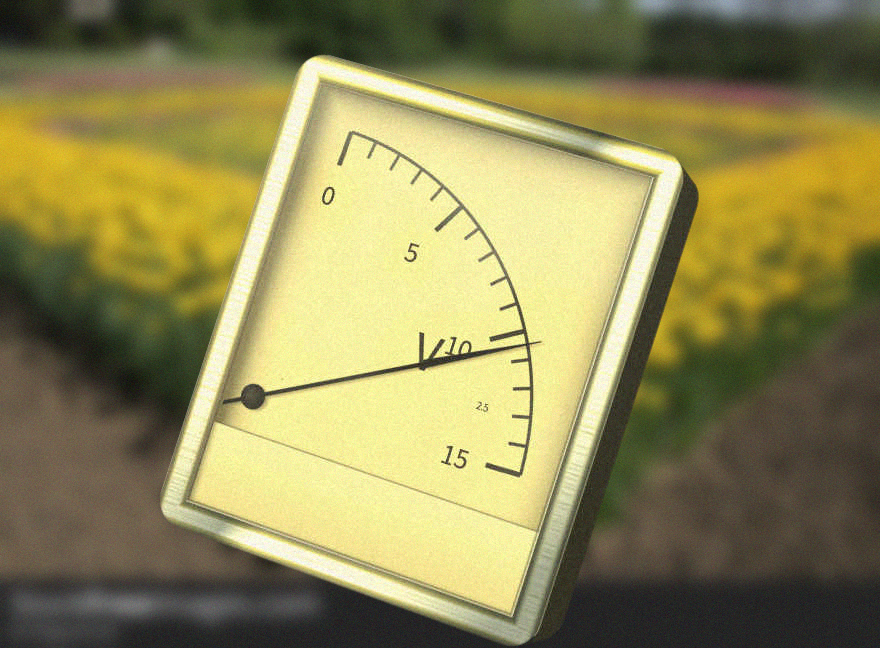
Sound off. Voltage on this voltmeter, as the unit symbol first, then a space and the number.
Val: V 10.5
